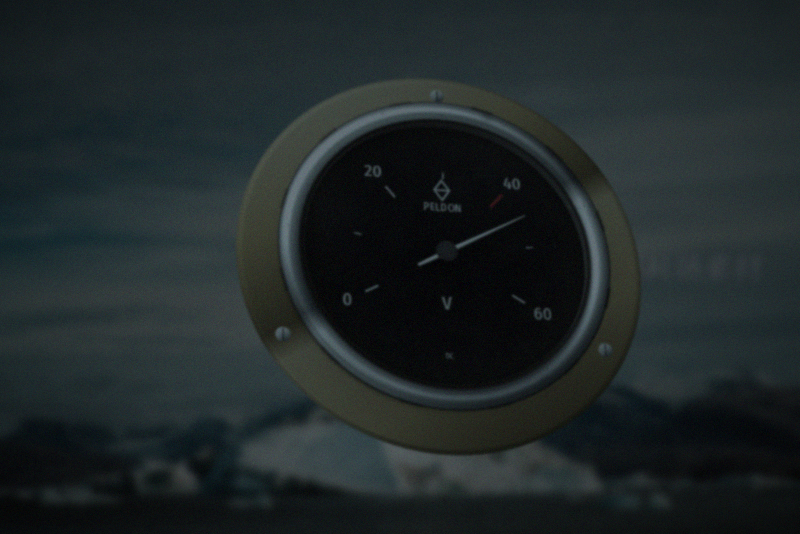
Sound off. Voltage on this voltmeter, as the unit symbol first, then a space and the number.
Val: V 45
